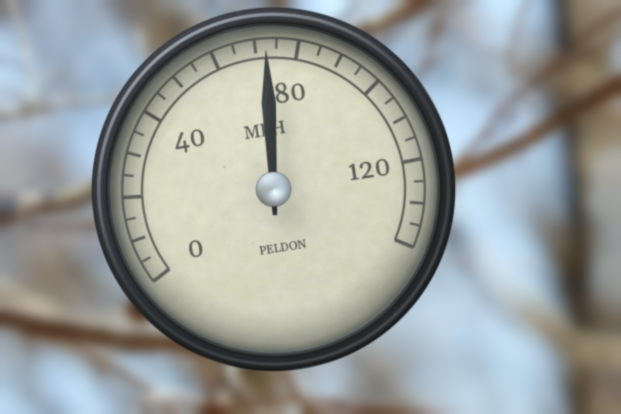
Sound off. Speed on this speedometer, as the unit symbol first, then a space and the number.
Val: mph 72.5
